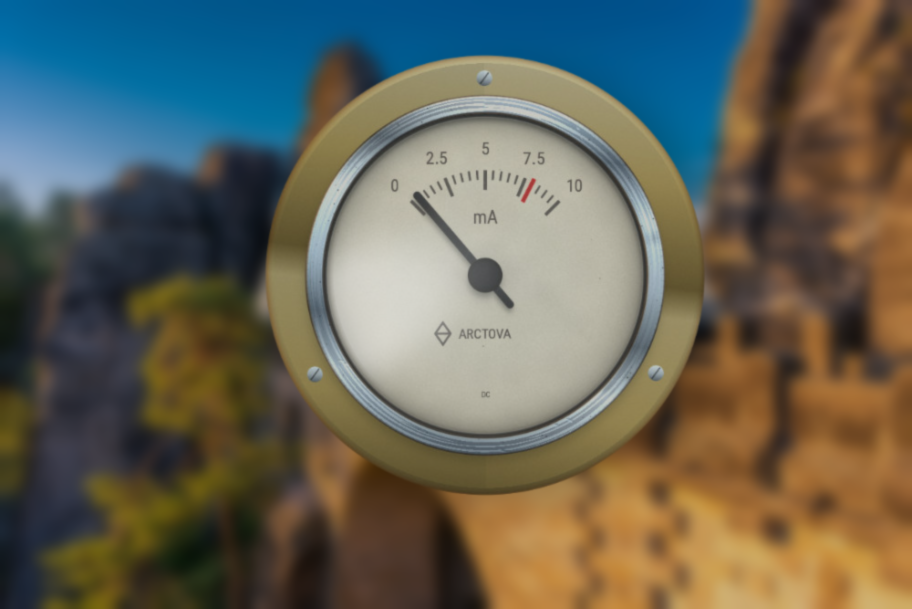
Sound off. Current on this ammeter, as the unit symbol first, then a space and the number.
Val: mA 0.5
